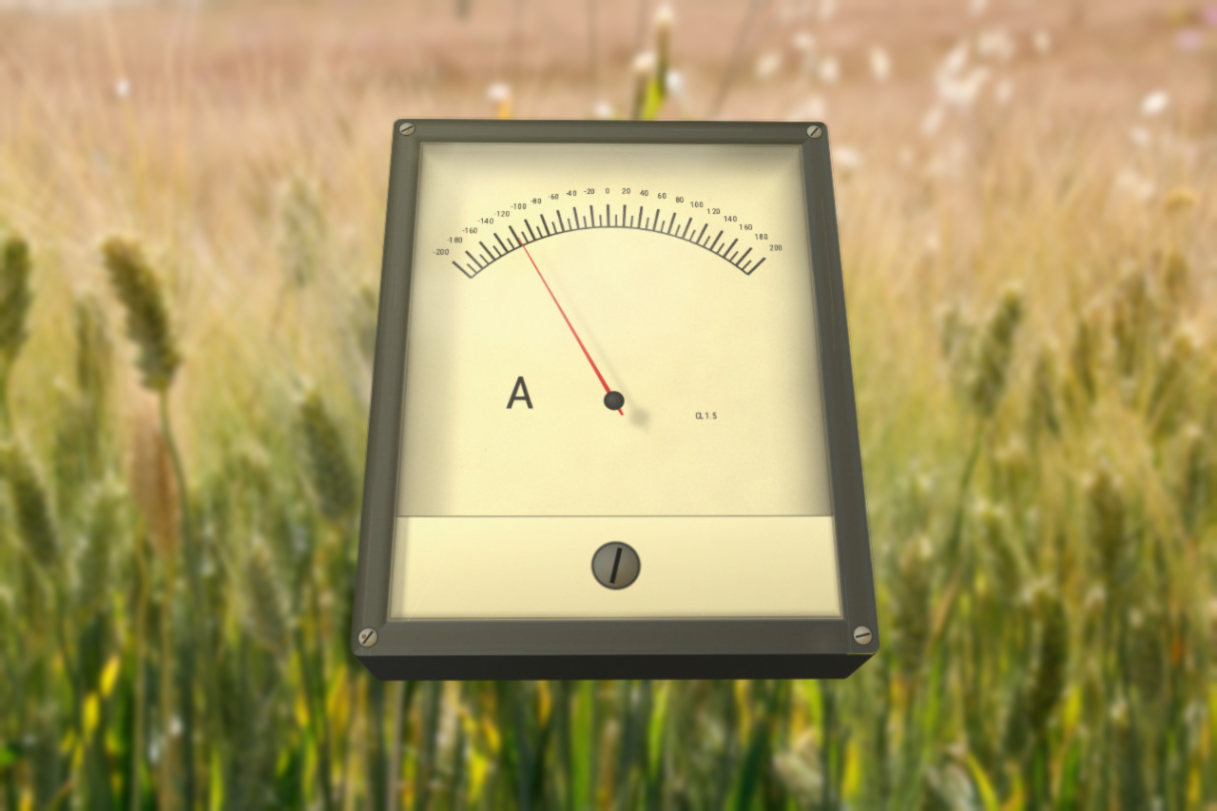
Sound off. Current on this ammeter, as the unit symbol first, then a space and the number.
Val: A -120
